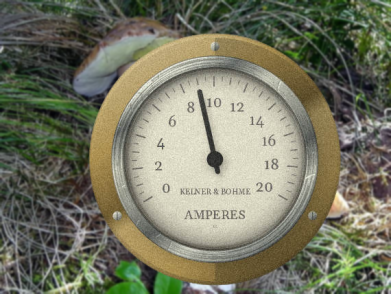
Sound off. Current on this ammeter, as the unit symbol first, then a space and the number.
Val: A 9
